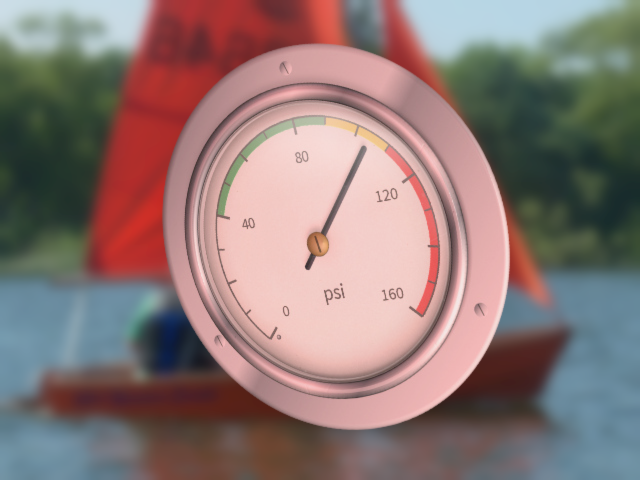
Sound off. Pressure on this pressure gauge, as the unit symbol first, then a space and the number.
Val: psi 105
